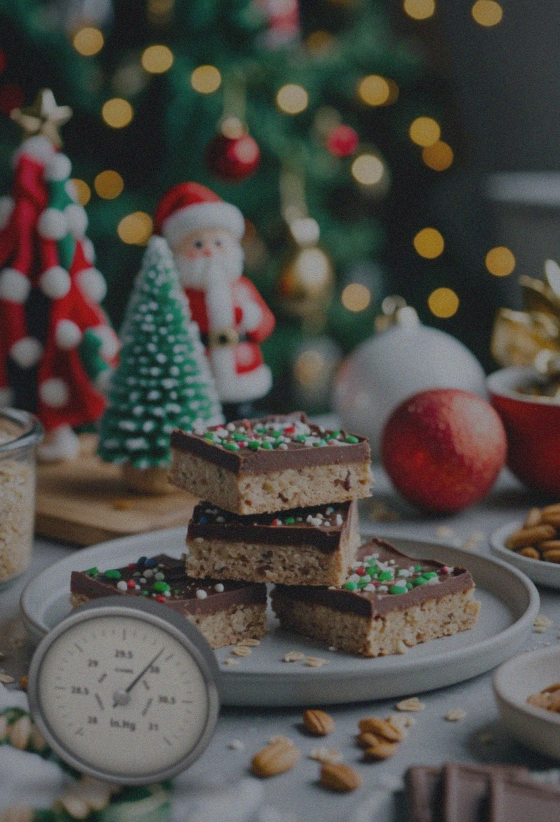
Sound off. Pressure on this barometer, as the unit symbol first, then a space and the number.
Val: inHg 29.9
